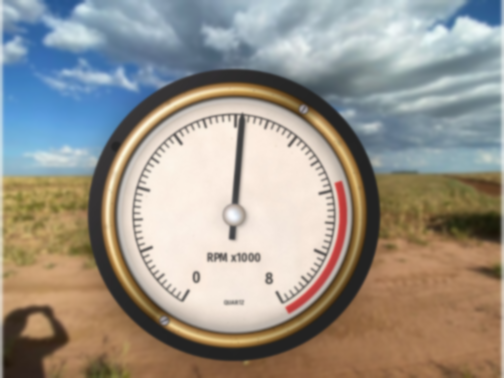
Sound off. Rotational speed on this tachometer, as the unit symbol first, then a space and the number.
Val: rpm 4100
